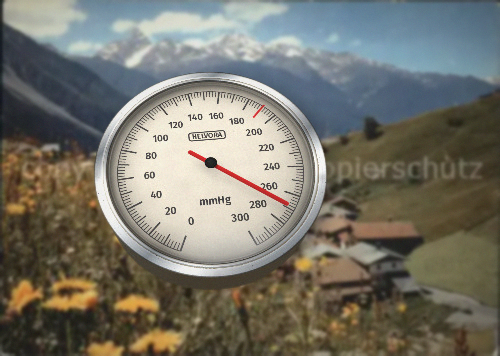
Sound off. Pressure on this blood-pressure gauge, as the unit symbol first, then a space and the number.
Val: mmHg 270
